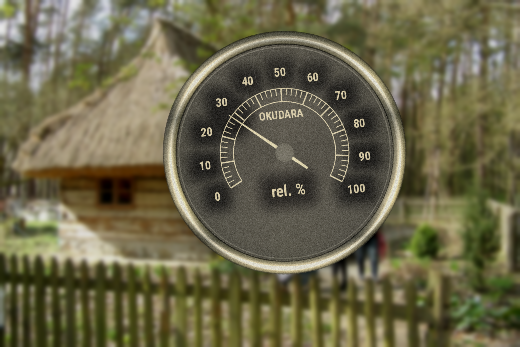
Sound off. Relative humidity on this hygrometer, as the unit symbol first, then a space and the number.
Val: % 28
